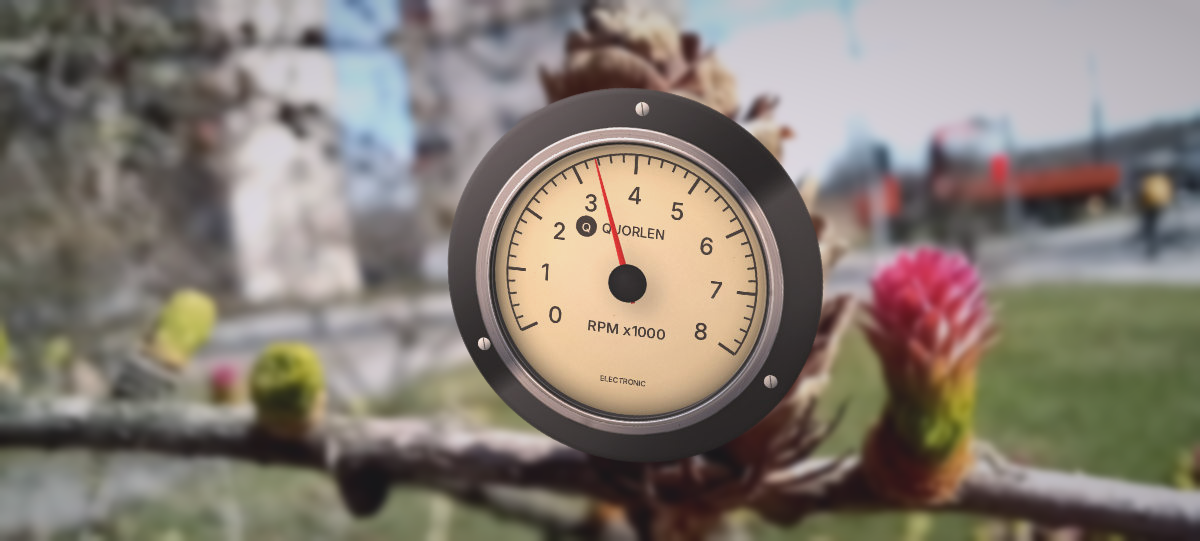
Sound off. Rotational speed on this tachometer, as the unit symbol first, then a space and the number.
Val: rpm 3400
